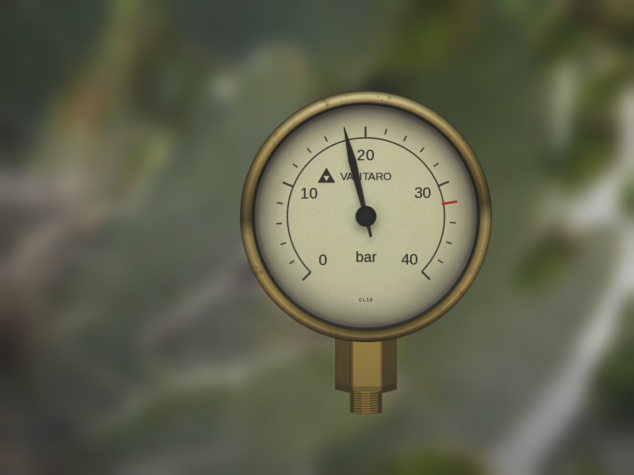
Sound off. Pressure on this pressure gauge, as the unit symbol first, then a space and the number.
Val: bar 18
